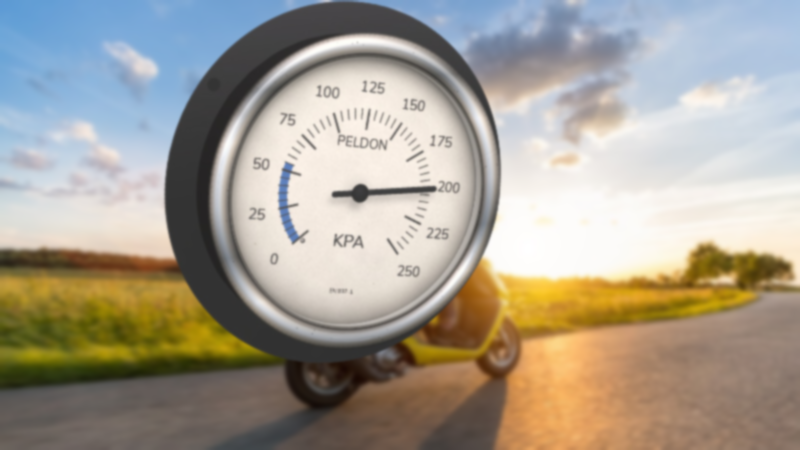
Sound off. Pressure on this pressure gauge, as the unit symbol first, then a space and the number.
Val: kPa 200
